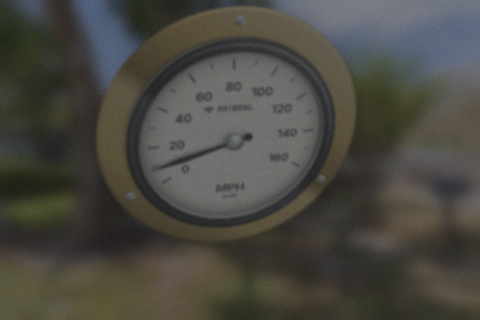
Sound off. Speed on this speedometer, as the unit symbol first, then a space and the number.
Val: mph 10
